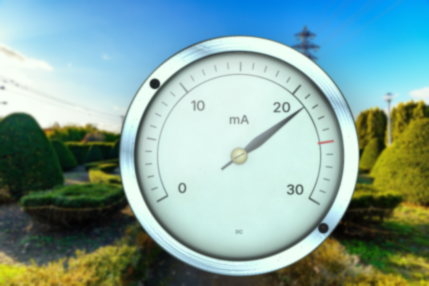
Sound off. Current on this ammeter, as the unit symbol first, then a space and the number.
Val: mA 21.5
